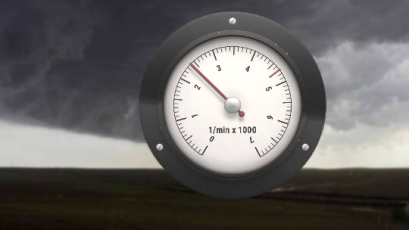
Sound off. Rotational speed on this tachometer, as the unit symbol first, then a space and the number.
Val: rpm 2400
